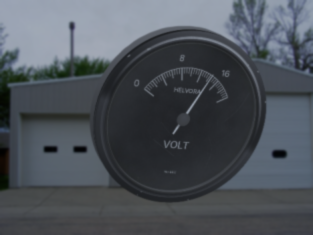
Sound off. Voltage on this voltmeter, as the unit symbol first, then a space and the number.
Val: V 14
